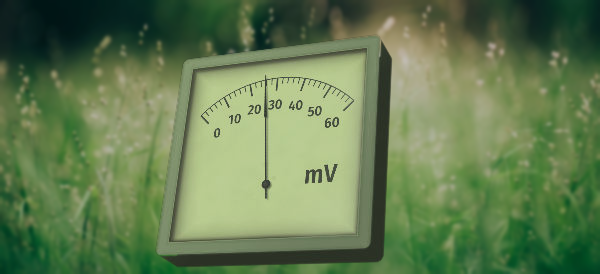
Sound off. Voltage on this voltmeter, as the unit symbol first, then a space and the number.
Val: mV 26
